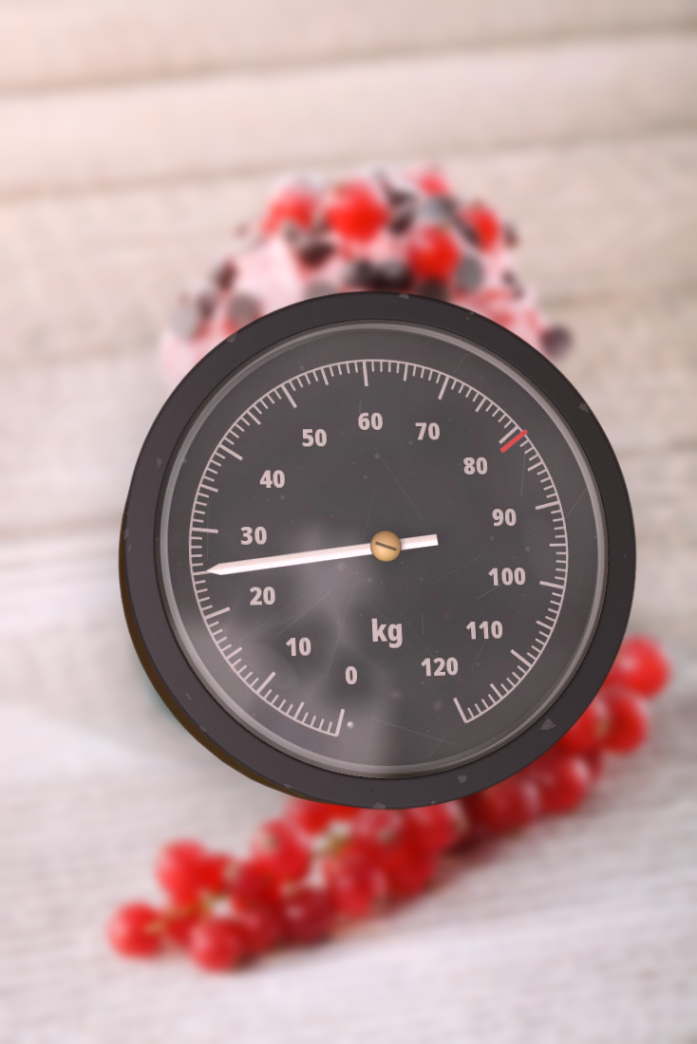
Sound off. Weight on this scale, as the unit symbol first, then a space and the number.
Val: kg 25
